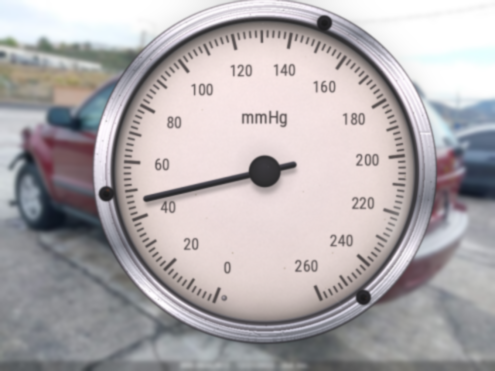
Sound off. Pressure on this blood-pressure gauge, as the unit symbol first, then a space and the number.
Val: mmHg 46
